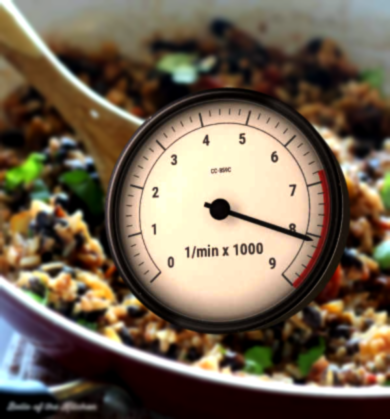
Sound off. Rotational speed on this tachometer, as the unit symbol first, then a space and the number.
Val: rpm 8100
